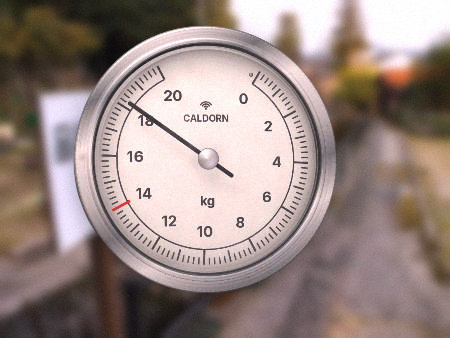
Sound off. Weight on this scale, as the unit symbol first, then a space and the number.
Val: kg 18.2
